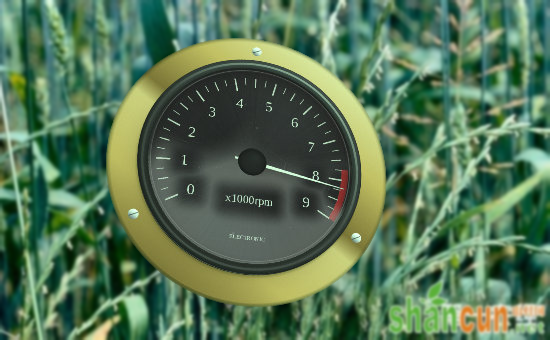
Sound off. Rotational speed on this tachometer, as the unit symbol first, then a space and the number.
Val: rpm 8250
